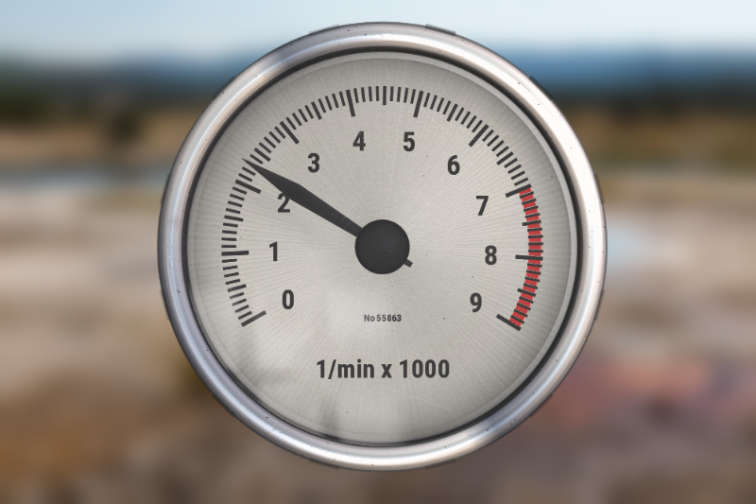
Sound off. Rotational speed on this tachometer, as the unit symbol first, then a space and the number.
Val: rpm 2300
